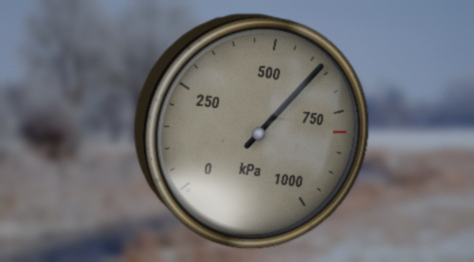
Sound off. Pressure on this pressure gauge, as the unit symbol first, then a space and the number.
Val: kPa 625
